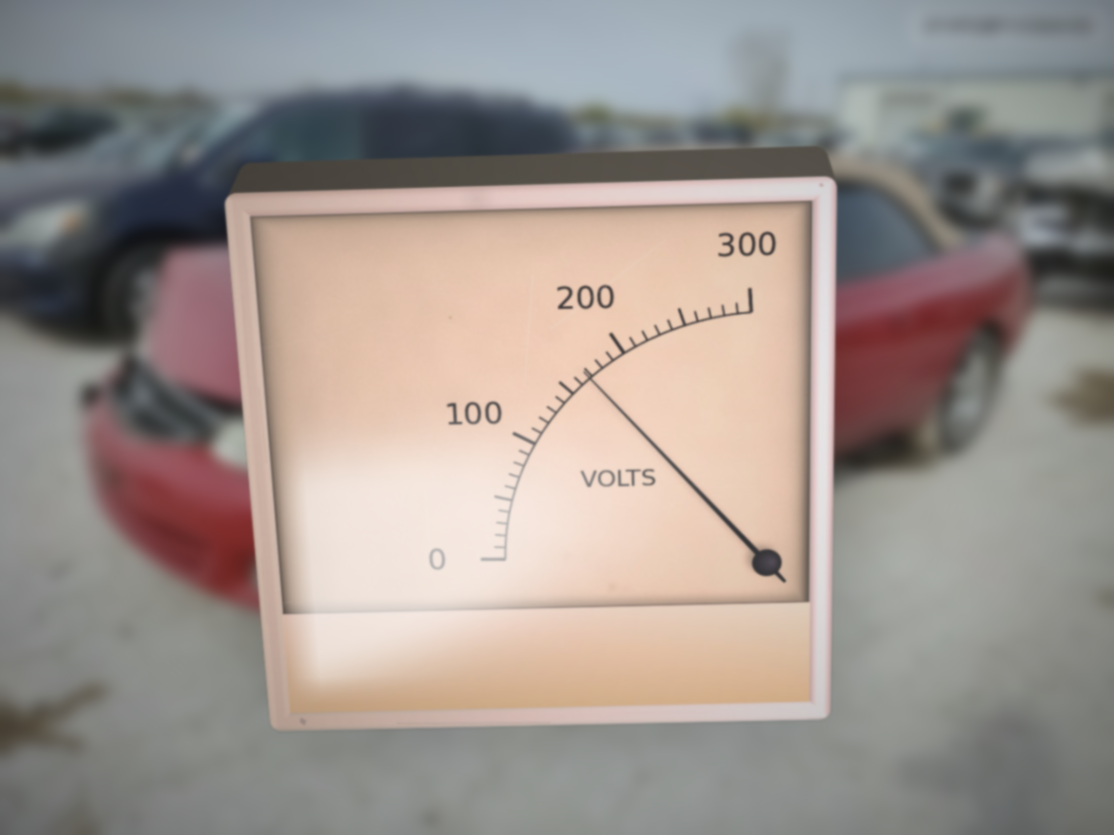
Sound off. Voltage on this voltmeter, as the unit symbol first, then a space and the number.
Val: V 170
